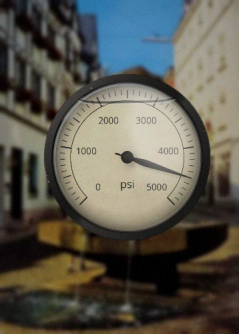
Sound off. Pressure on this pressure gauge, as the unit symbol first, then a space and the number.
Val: psi 4500
